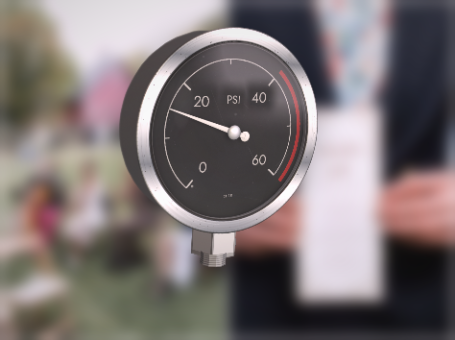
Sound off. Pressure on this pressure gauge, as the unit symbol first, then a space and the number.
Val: psi 15
